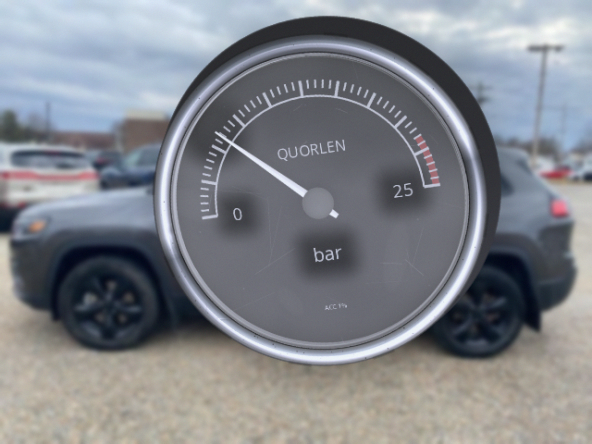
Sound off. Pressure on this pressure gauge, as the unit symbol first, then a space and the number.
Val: bar 6
